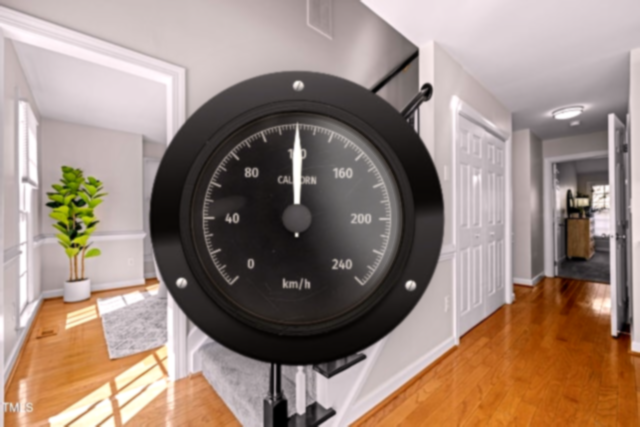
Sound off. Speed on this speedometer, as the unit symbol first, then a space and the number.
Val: km/h 120
